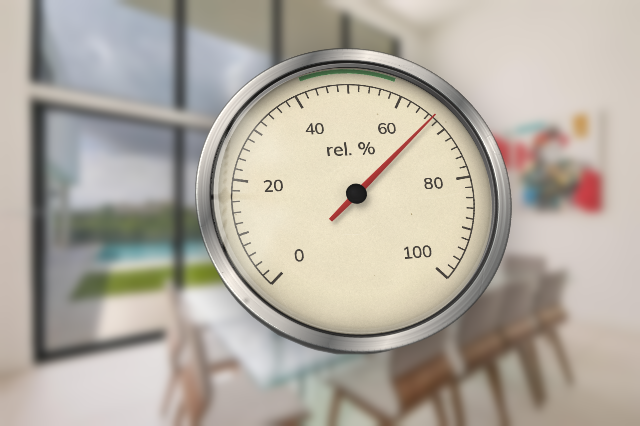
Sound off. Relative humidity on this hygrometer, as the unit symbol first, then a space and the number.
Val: % 67
